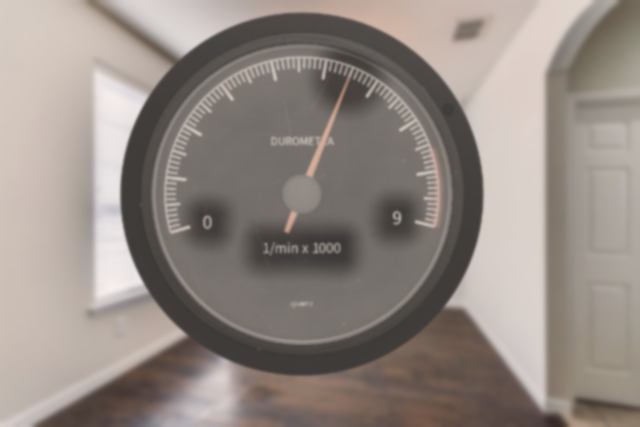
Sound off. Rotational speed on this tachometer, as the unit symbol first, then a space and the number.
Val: rpm 5500
